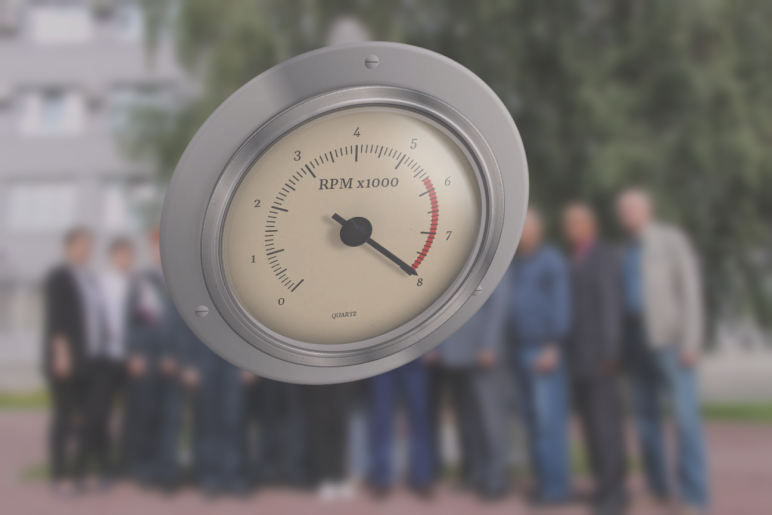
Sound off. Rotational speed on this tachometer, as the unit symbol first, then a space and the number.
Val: rpm 7900
